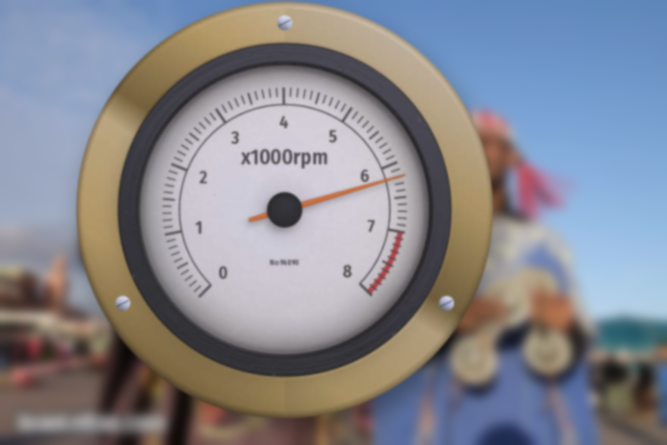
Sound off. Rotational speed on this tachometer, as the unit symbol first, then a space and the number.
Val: rpm 6200
